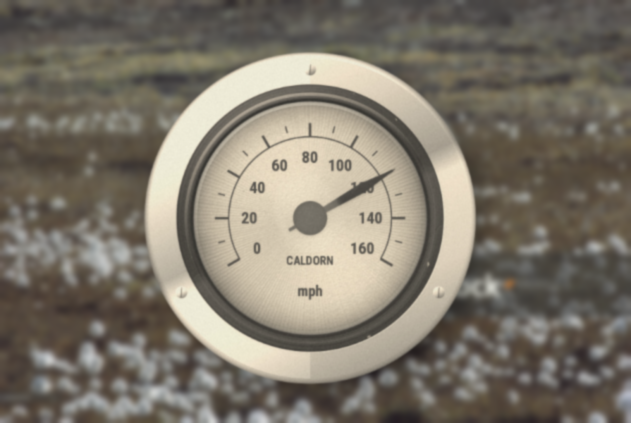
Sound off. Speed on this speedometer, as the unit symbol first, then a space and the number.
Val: mph 120
